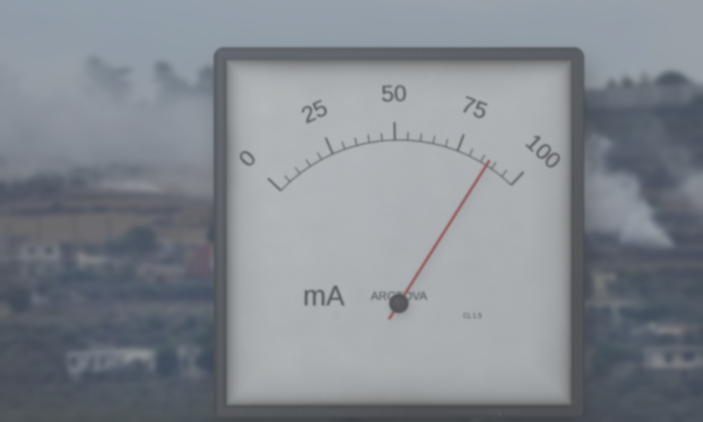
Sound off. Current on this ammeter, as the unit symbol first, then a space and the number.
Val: mA 87.5
